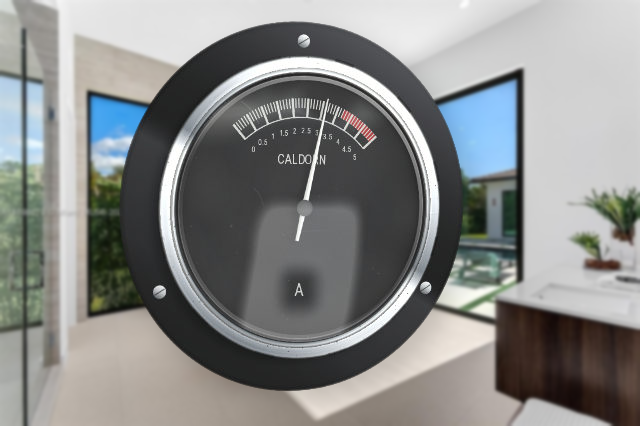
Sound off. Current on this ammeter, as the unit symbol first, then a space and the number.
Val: A 3
